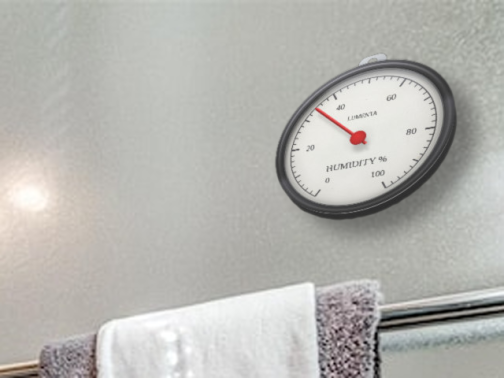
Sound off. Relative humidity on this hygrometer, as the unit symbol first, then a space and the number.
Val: % 34
